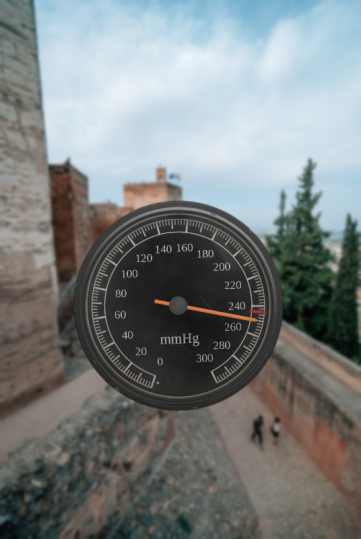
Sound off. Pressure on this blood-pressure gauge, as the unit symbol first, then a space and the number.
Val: mmHg 250
